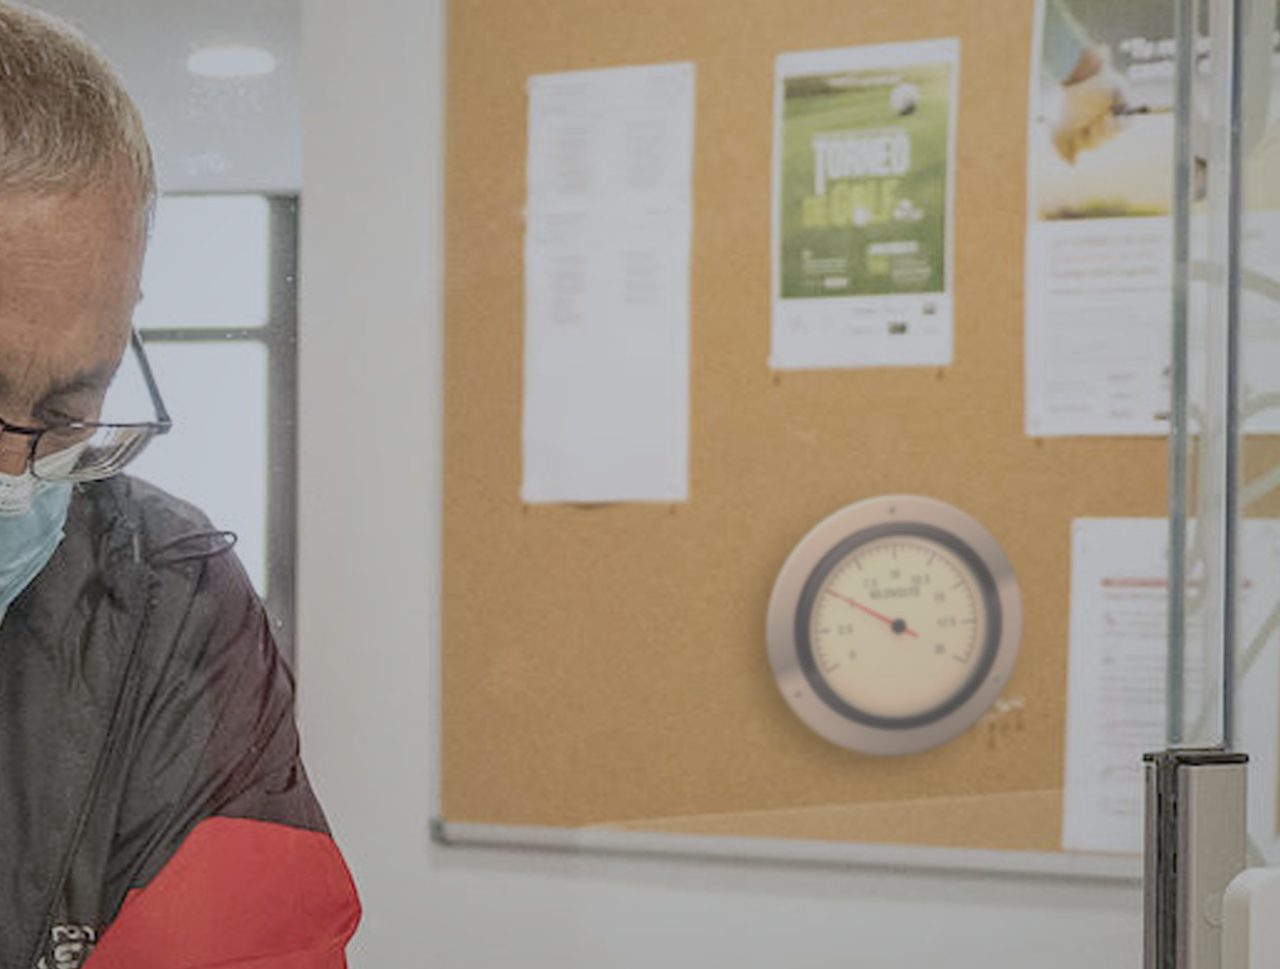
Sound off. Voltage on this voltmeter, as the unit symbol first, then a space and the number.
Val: kV 5
